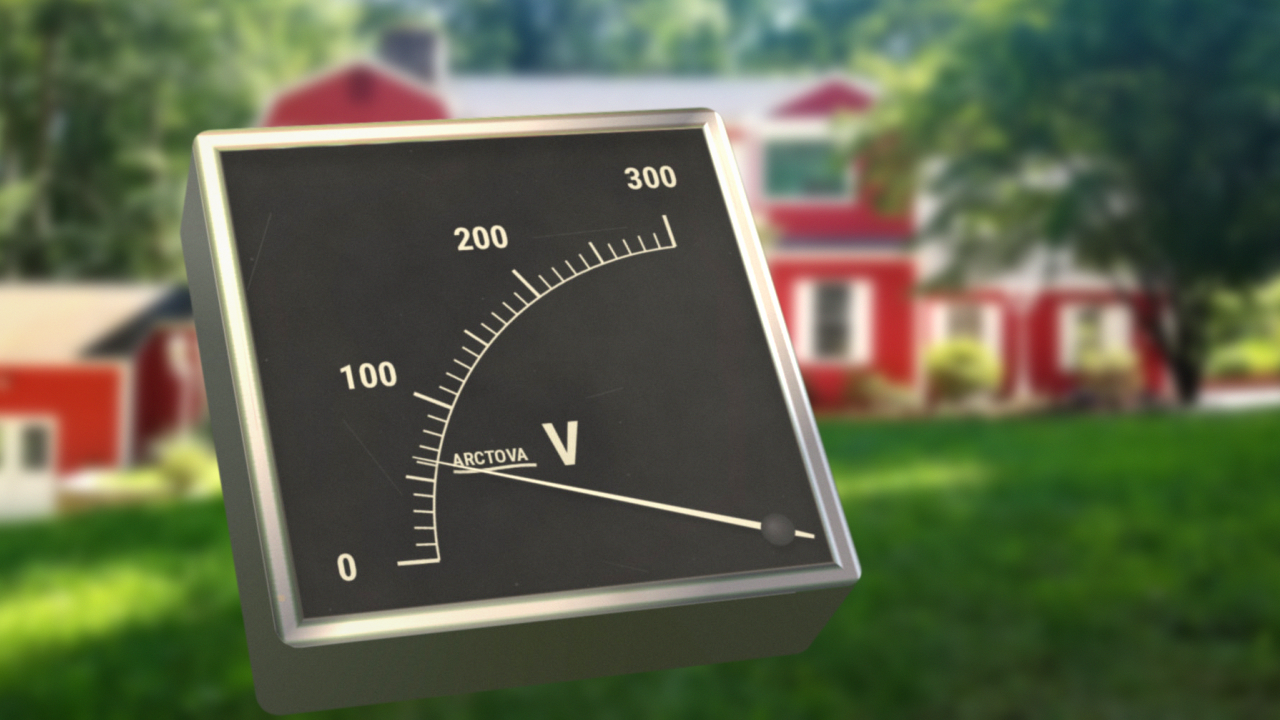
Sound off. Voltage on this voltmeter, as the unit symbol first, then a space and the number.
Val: V 60
